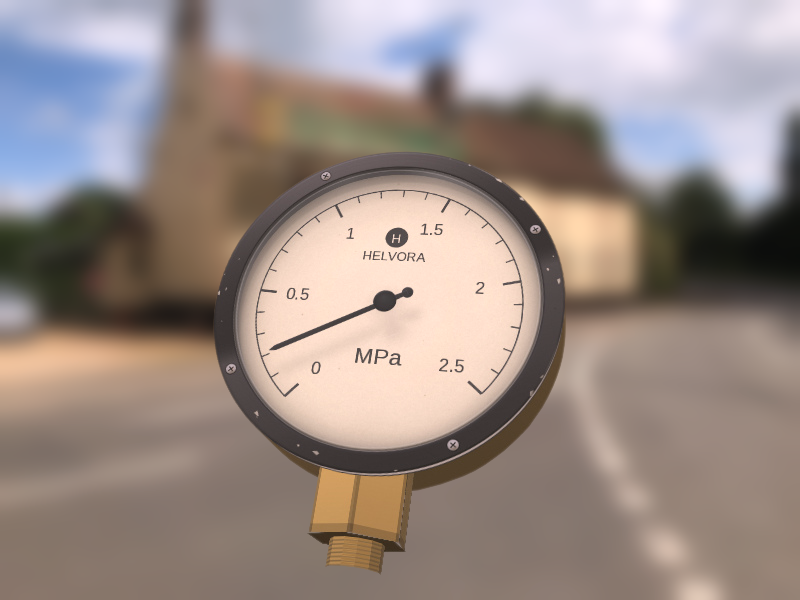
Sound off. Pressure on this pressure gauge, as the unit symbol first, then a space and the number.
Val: MPa 0.2
